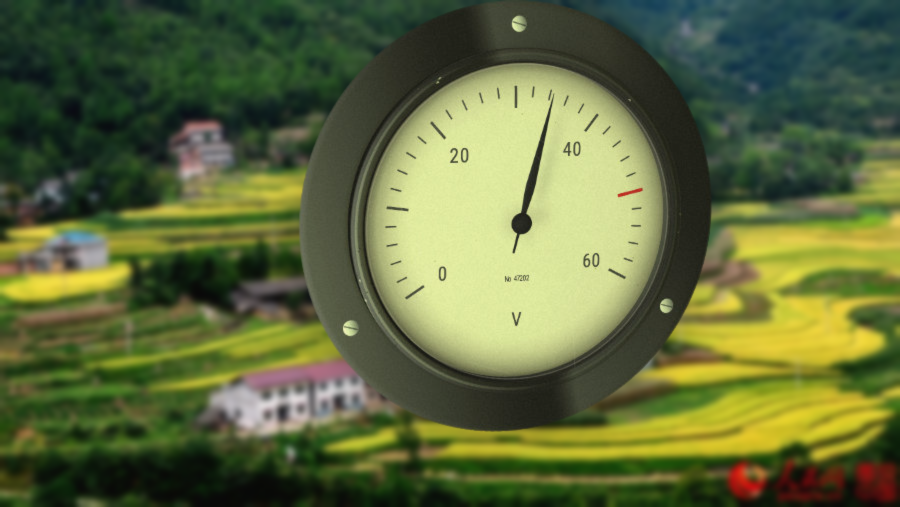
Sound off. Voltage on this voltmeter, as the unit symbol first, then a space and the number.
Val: V 34
